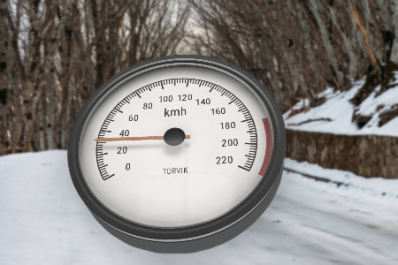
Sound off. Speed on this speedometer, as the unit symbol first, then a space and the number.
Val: km/h 30
